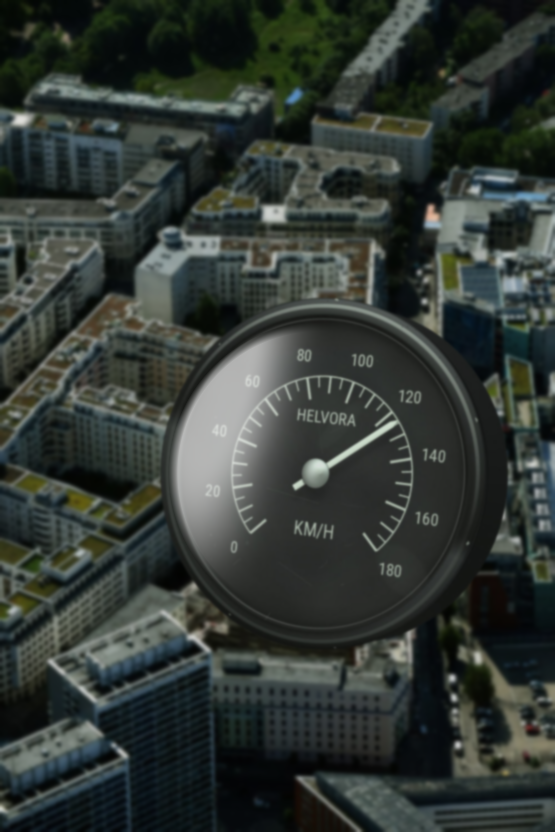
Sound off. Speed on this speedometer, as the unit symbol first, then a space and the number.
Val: km/h 125
